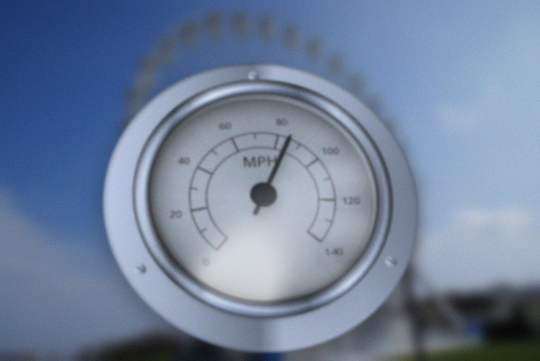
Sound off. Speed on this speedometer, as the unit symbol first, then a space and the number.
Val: mph 85
